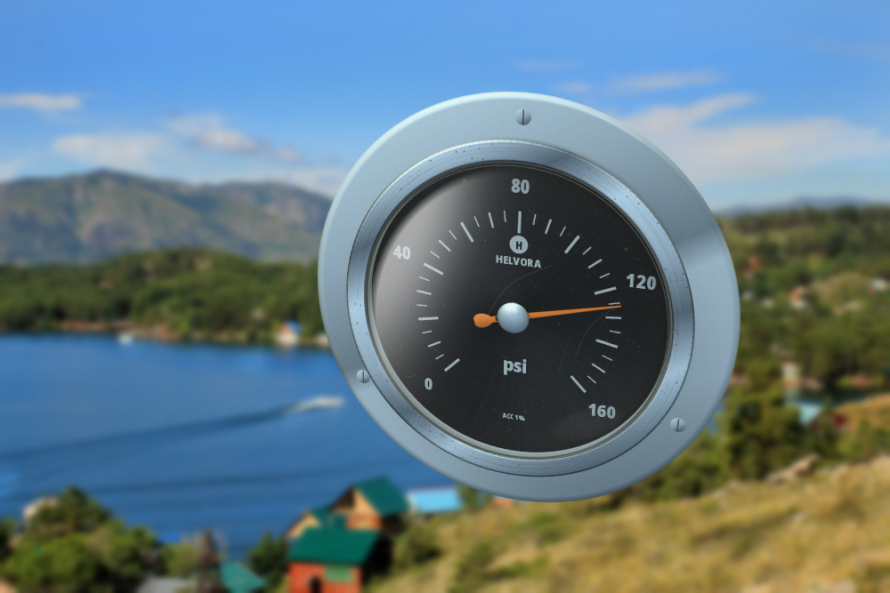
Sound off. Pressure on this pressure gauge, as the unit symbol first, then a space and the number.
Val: psi 125
